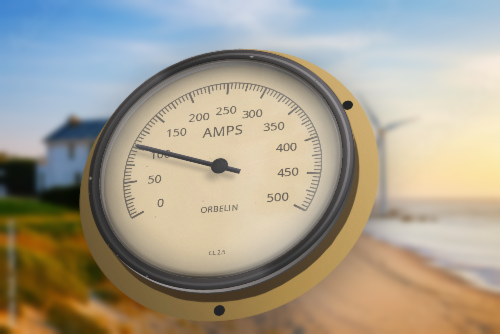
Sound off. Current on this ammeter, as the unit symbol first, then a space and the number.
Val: A 100
